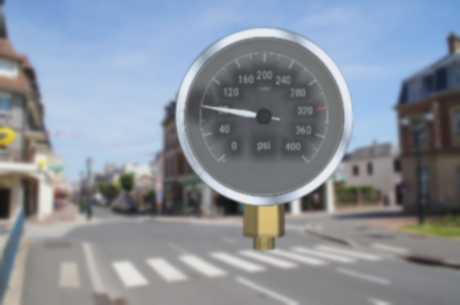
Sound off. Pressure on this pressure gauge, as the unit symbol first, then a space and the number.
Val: psi 80
